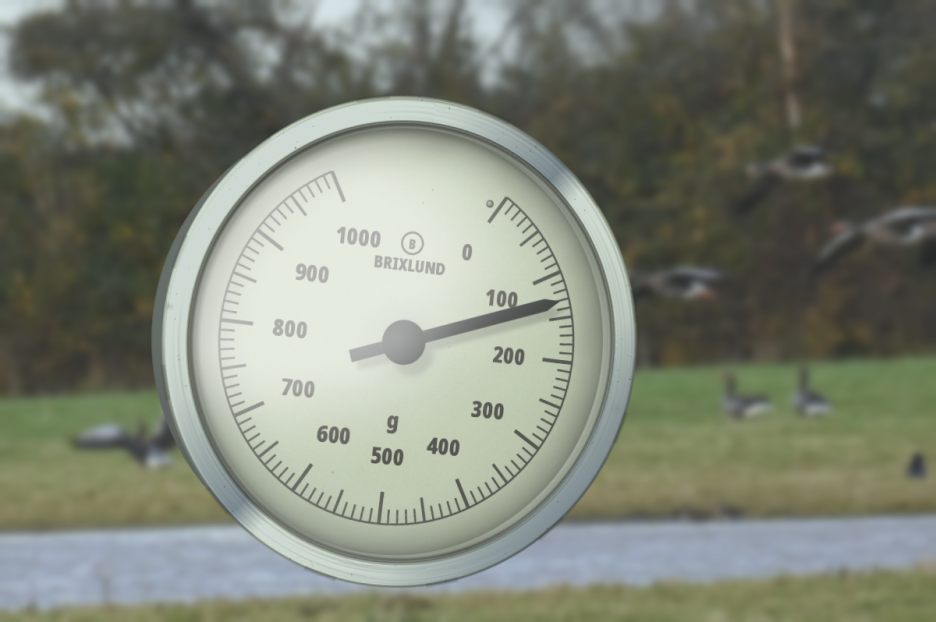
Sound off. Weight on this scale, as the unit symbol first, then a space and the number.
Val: g 130
